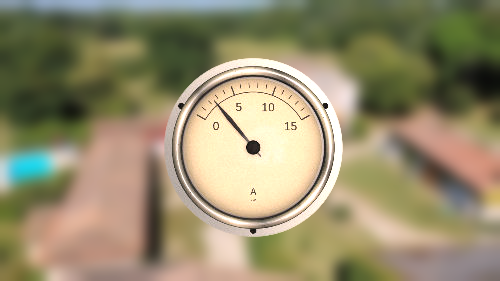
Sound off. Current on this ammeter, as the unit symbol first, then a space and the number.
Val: A 2.5
